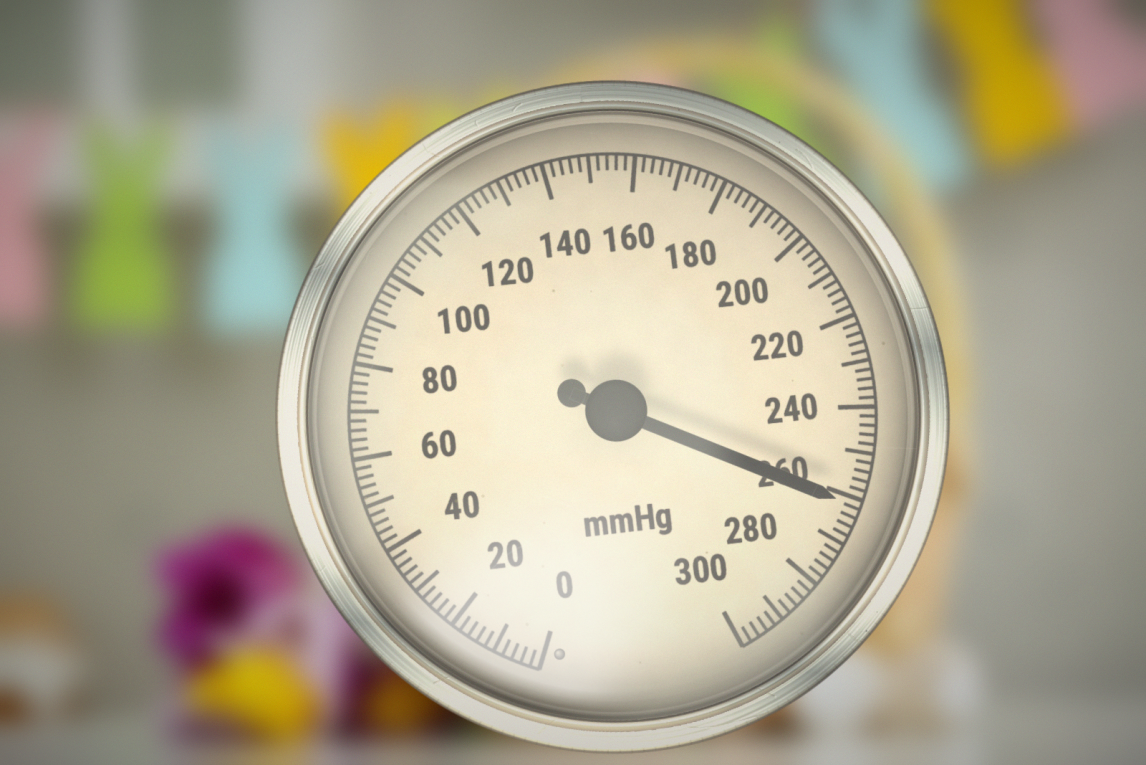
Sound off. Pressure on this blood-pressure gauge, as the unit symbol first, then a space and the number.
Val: mmHg 262
